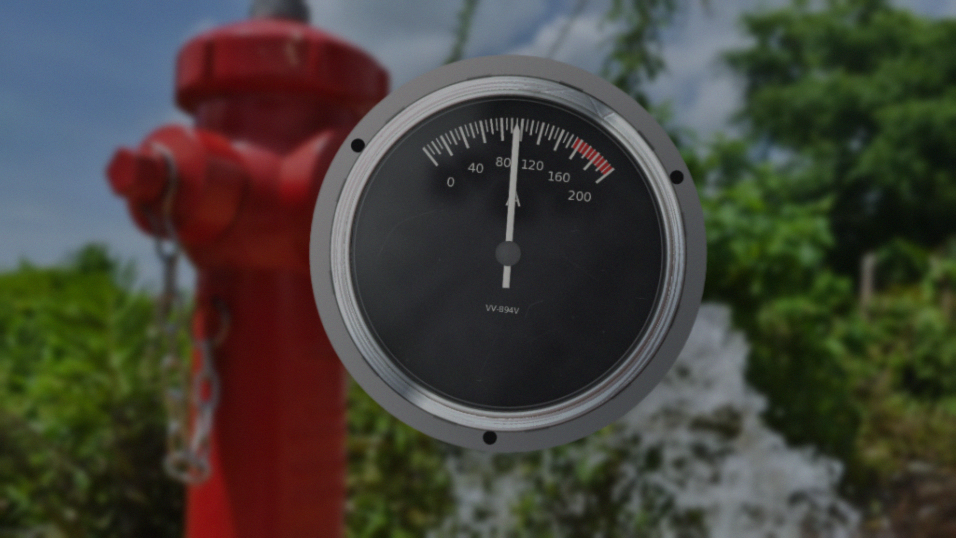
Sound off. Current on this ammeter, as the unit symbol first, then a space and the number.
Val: A 95
